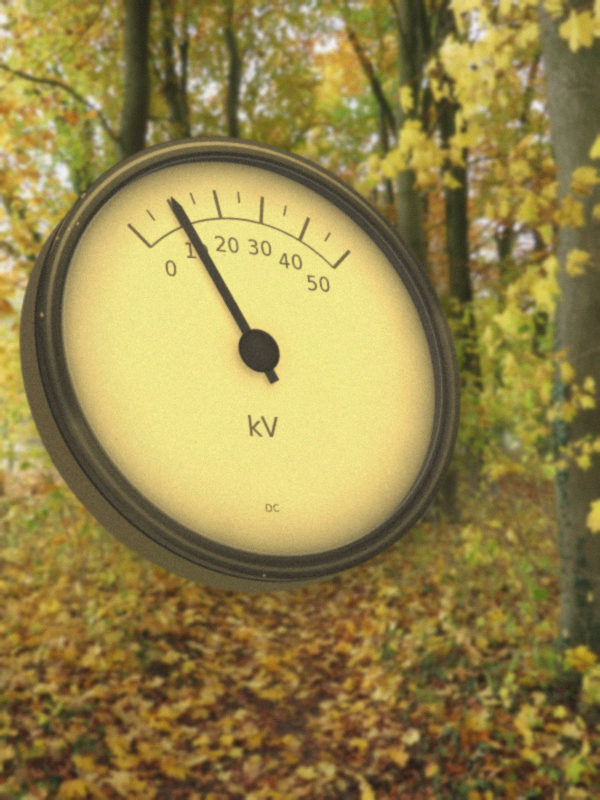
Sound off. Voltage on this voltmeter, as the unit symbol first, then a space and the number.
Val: kV 10
